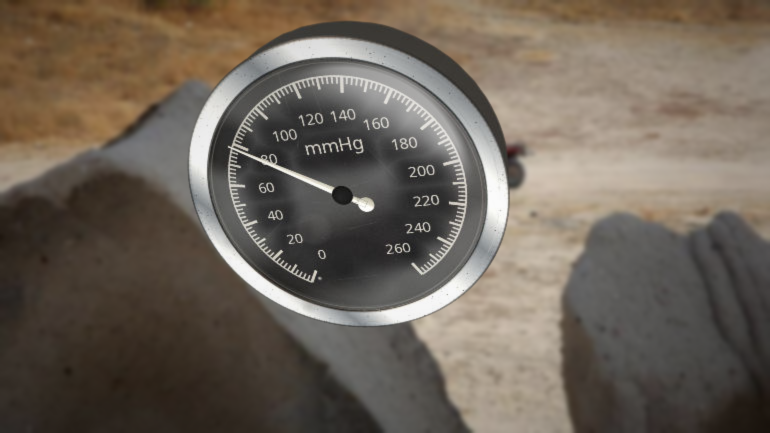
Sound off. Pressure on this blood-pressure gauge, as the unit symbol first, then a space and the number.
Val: mmHg 80
